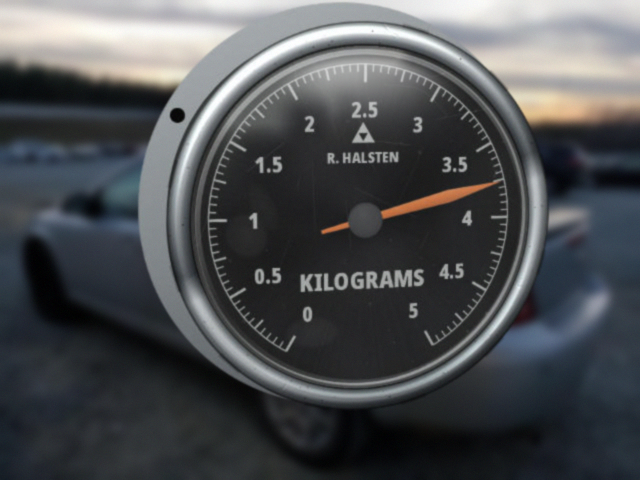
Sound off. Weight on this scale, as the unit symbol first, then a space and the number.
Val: kg 3.75
